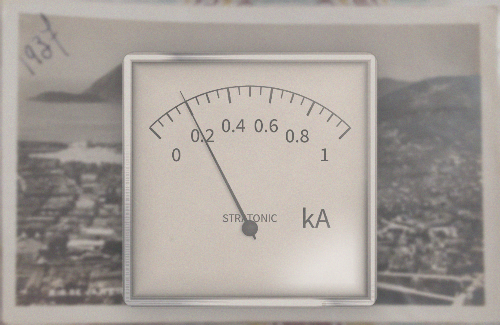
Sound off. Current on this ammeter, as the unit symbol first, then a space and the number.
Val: kA 0.2
